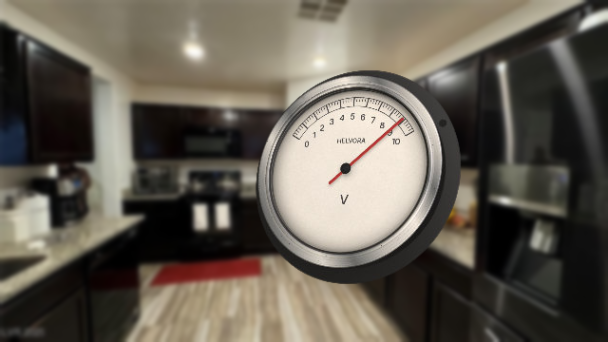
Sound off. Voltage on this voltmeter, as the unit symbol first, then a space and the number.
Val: V 9
